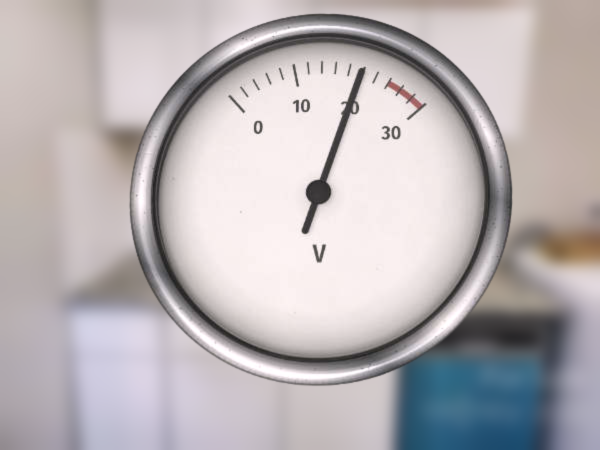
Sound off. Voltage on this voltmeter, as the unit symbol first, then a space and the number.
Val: V 20
